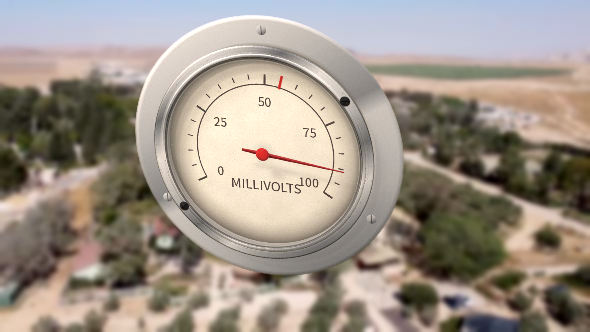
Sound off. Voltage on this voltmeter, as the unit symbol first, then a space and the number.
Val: mV 90
